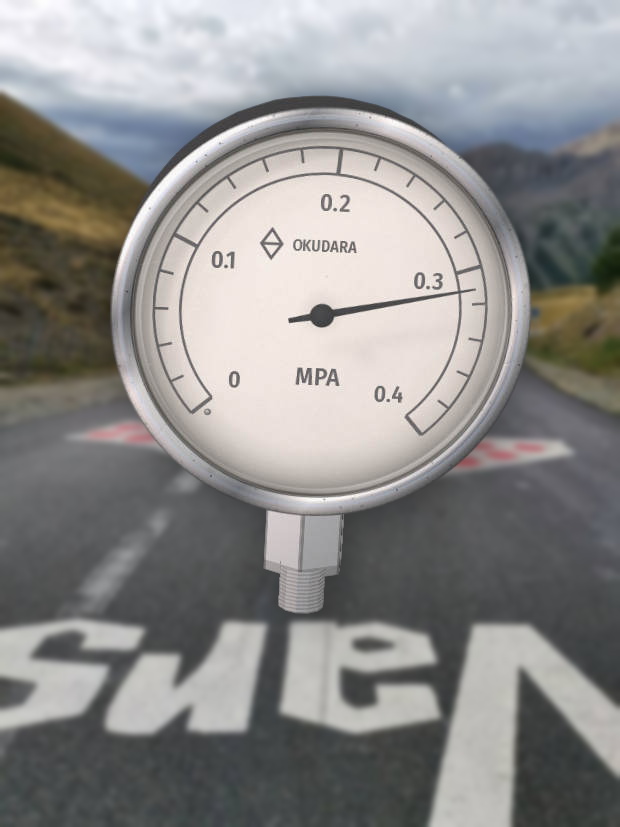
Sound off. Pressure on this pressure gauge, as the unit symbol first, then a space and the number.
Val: MPa 0.31
